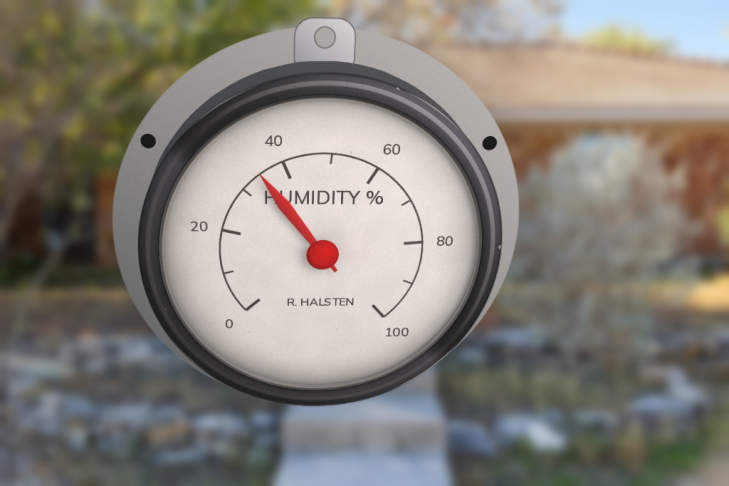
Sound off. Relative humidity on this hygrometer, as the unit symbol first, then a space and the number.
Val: % 35
